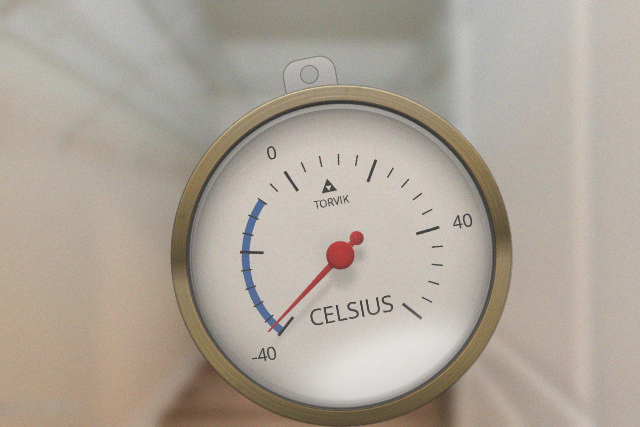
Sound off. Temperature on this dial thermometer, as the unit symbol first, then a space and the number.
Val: °C -38
